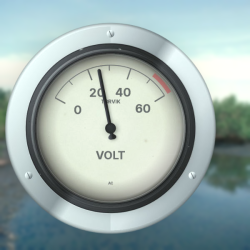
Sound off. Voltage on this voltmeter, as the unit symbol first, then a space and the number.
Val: V 25
